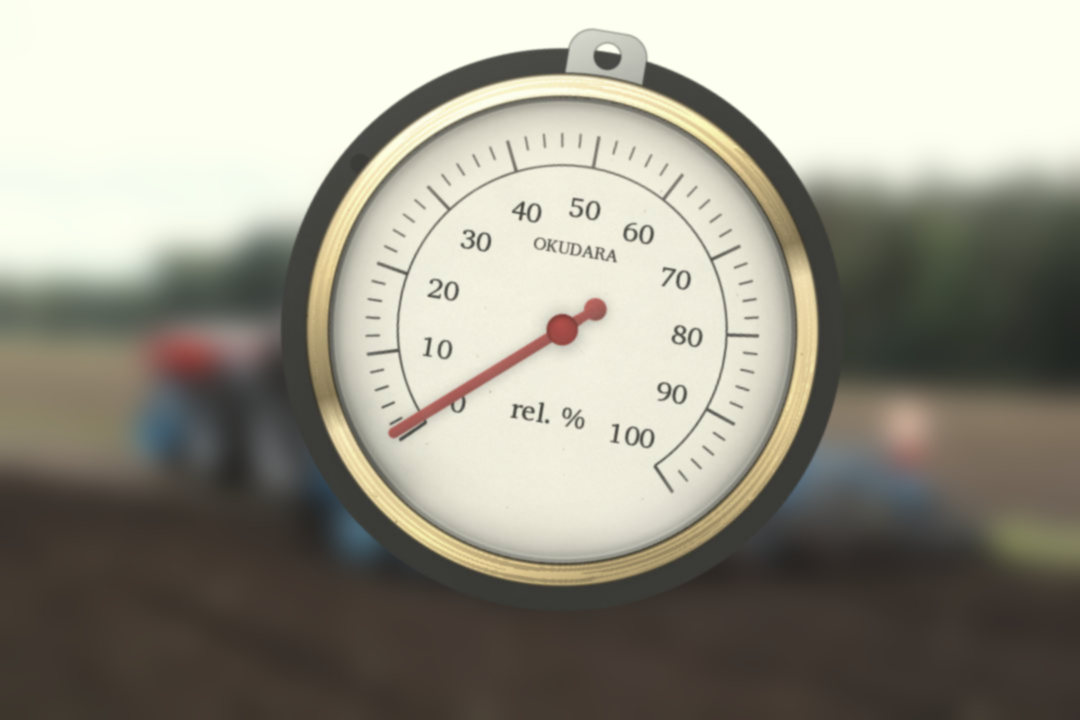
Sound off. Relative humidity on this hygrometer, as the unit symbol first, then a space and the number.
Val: % 1
